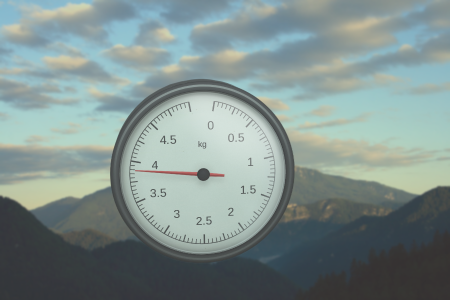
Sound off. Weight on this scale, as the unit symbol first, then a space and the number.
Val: kg 3.9
